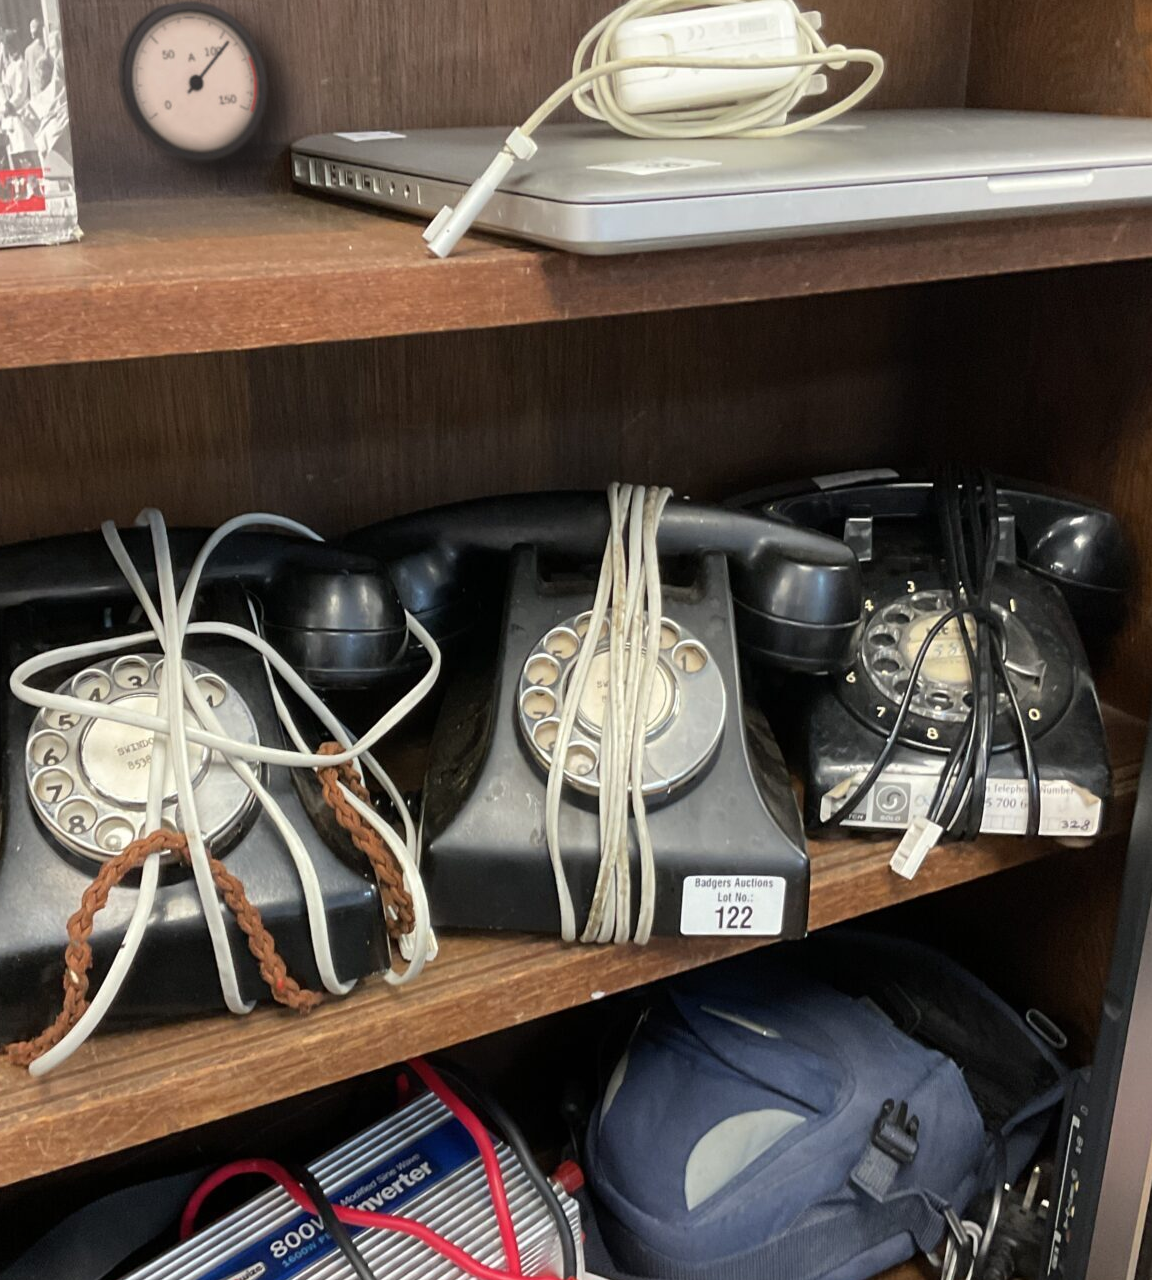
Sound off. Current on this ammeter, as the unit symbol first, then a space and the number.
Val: A 105
